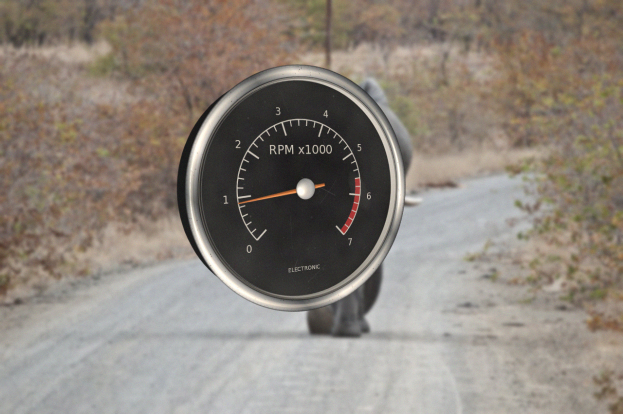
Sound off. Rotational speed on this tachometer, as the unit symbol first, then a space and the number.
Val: rpm 900
